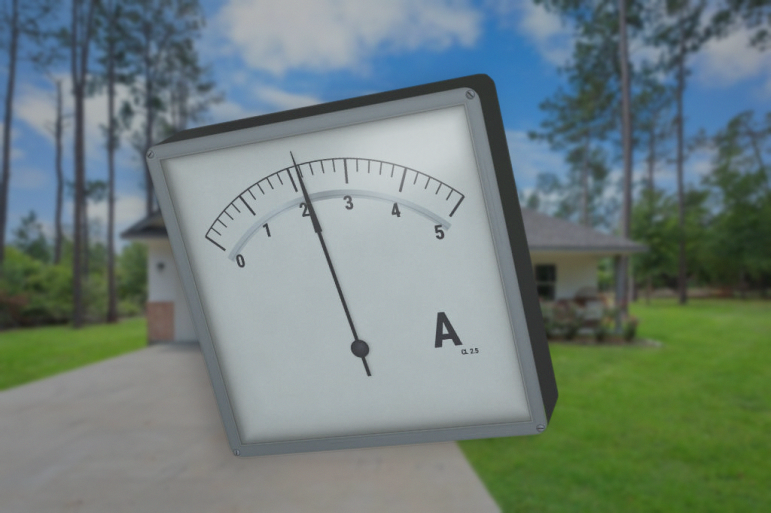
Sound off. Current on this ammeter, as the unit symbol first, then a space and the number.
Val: A 2.2
